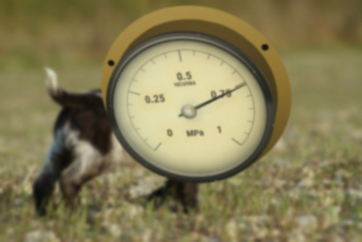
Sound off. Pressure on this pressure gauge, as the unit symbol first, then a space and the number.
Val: MPa 0.75
